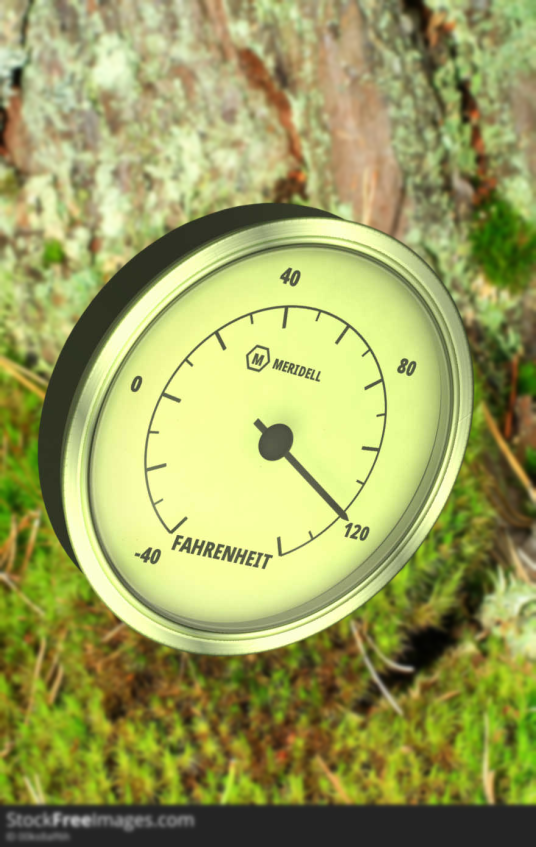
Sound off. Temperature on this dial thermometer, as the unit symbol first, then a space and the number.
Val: °F 120
